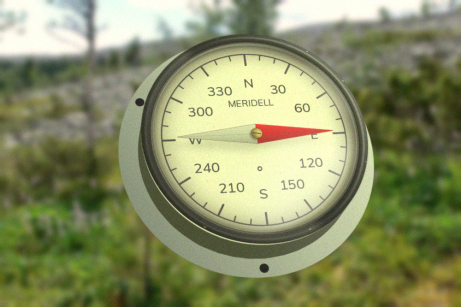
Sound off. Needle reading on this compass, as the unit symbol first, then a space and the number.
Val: ° 90
